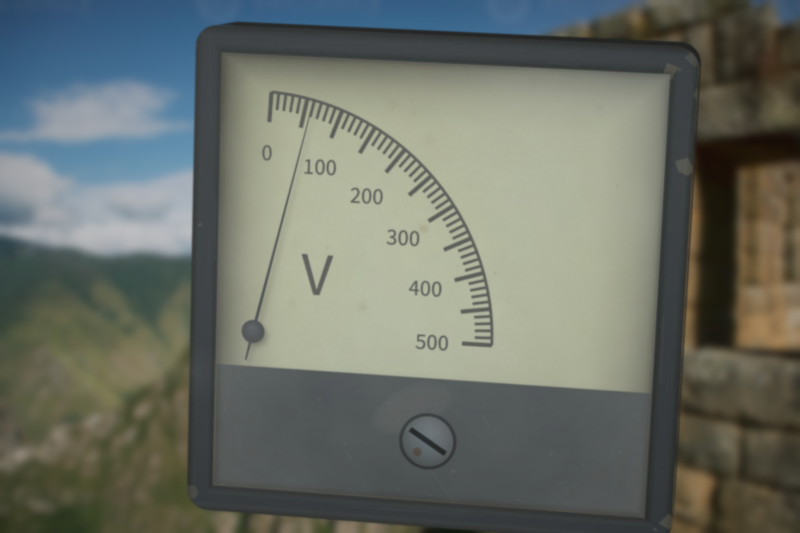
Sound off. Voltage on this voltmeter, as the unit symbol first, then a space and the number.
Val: V 60
